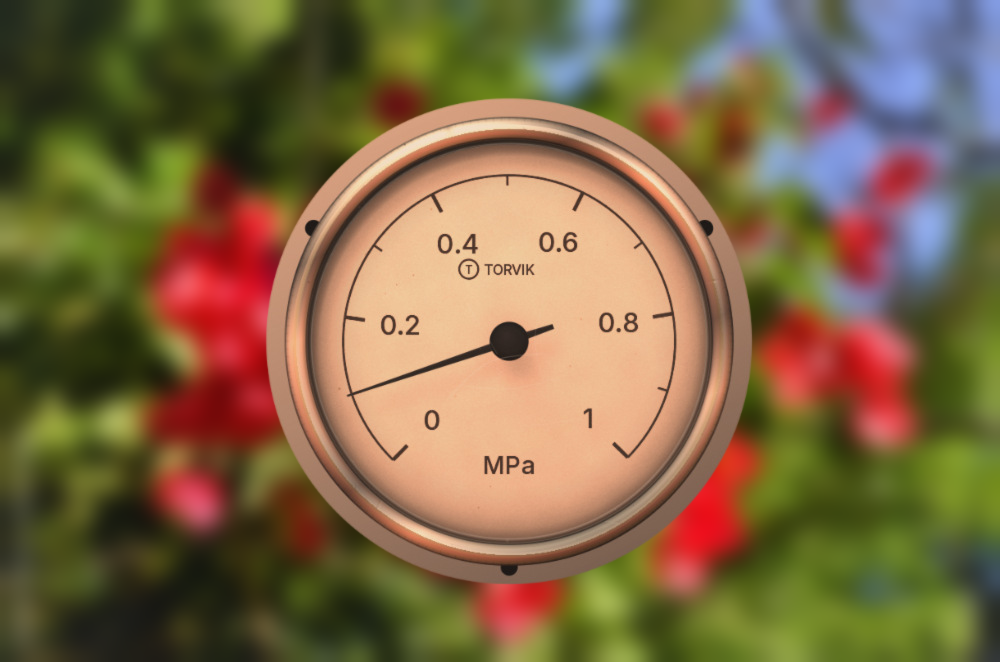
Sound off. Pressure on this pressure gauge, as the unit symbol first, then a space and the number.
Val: MPa 0.1
